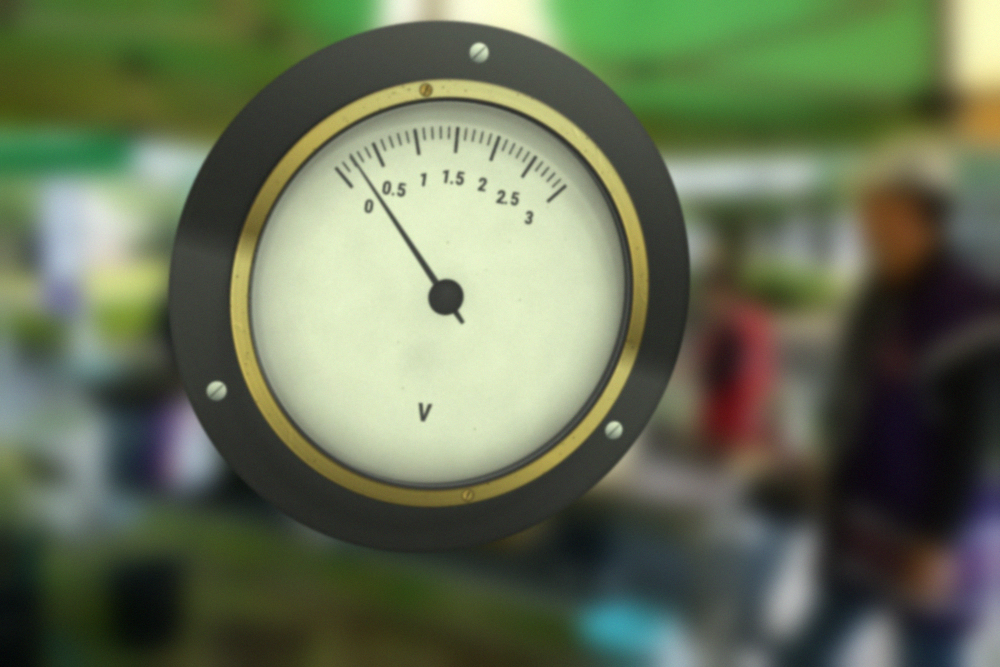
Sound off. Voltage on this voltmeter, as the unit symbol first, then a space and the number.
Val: V 0.2
